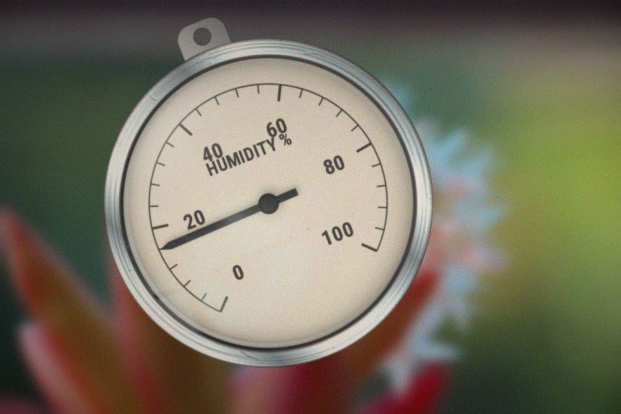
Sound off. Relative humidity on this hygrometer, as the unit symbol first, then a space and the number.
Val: % 16
